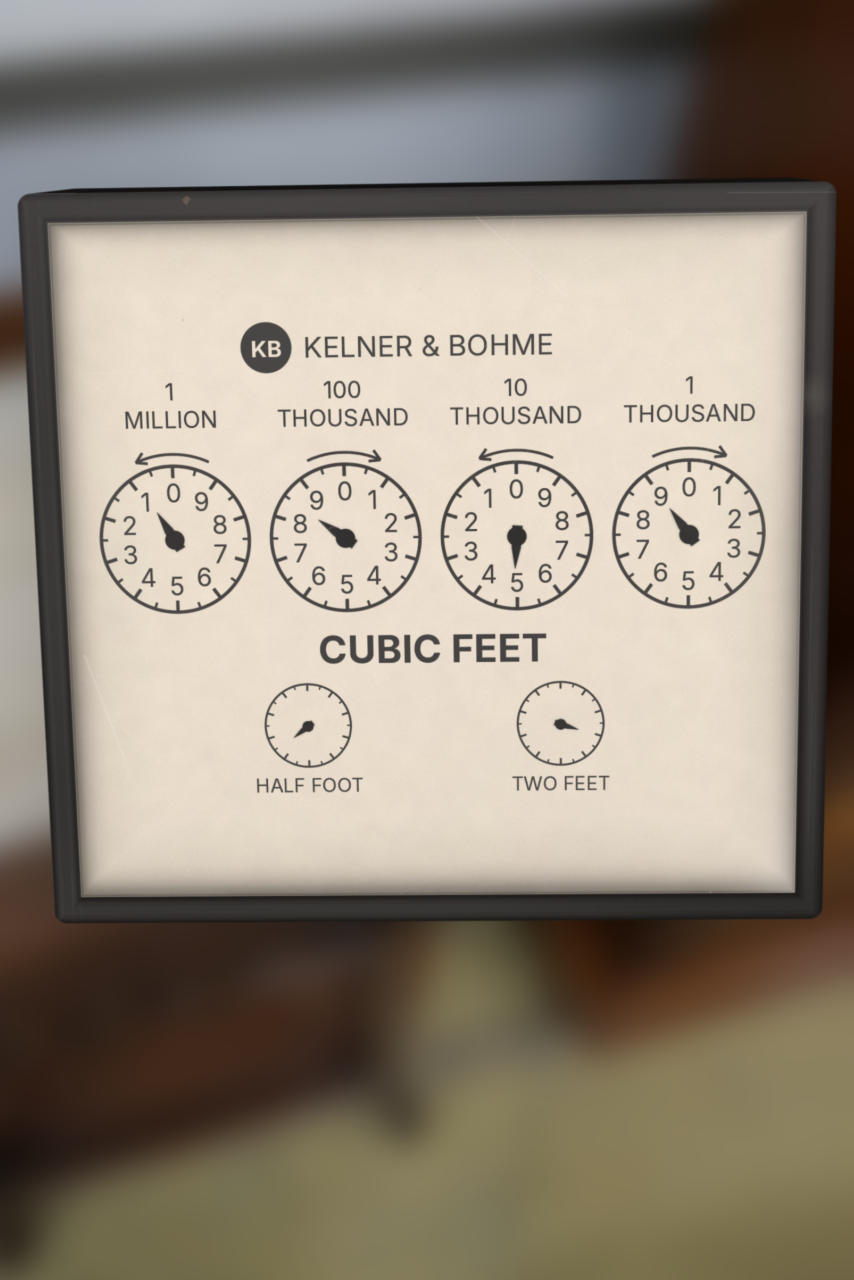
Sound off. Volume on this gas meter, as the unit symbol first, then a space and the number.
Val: ft³ 84900
